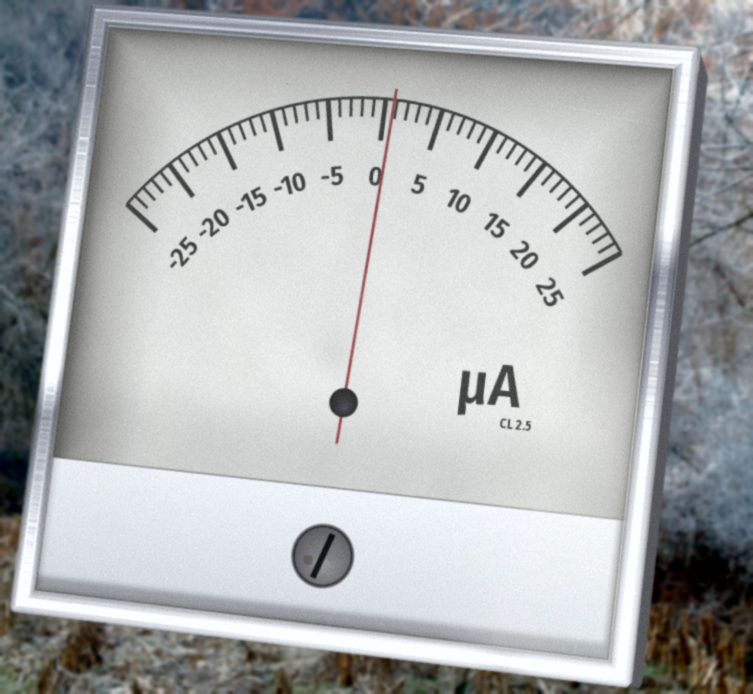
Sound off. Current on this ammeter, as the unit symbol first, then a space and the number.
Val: µA 1
